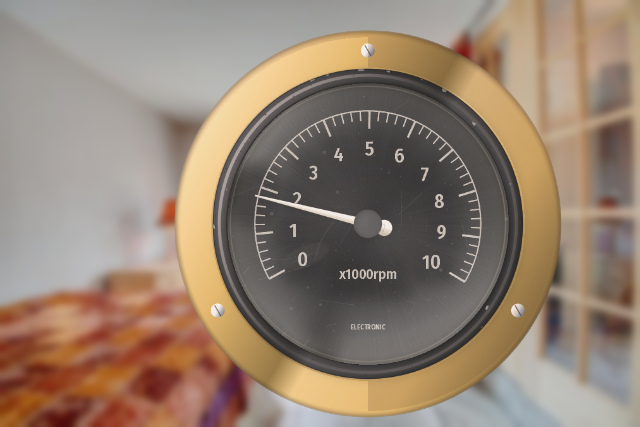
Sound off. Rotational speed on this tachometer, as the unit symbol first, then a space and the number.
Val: rpm 1800
